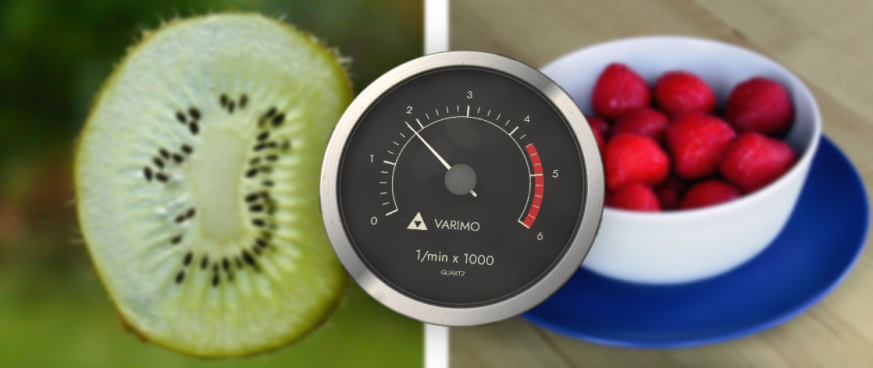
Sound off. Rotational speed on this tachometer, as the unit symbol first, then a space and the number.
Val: rpm 1800
